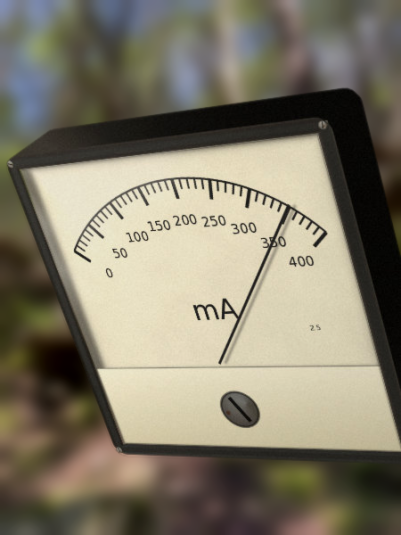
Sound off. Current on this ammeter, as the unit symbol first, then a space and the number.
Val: mA 350
